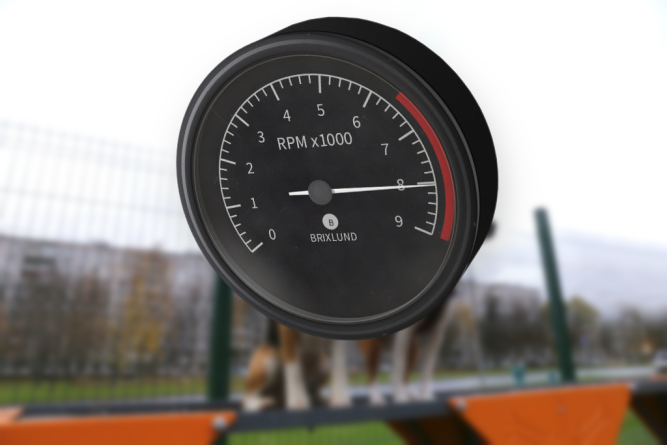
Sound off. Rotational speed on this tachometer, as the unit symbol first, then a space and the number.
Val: rpm 8000
